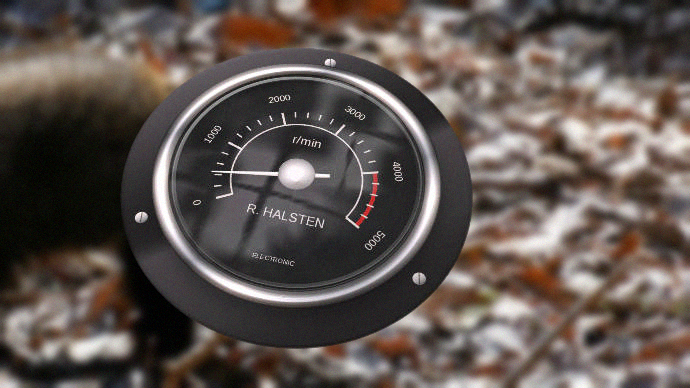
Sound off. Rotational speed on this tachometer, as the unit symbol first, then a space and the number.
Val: rpm 400
